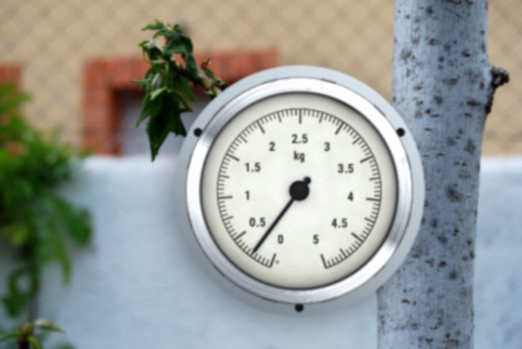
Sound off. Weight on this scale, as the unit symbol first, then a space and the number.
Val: kg 0.25
